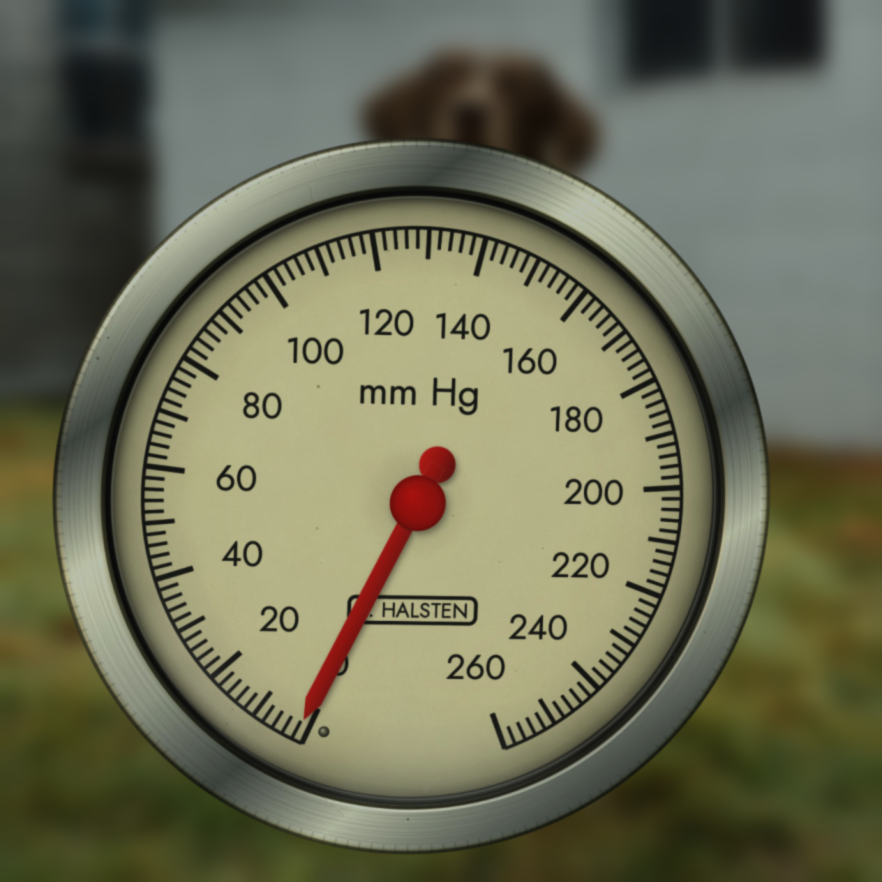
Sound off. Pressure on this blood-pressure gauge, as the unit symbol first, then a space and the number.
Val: mmHg 2
